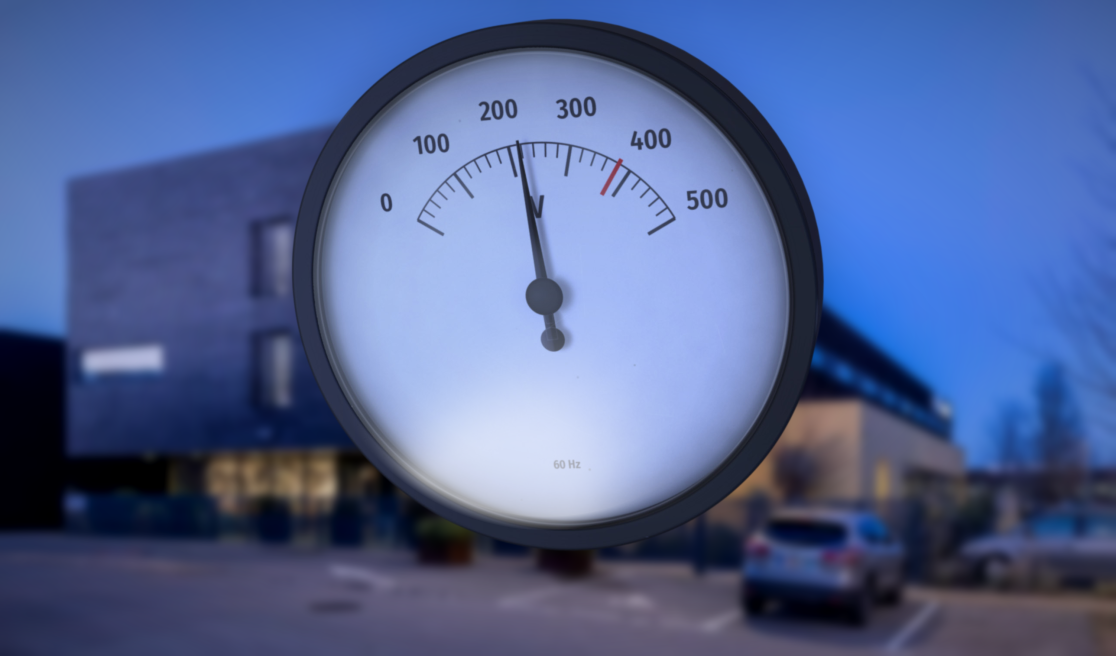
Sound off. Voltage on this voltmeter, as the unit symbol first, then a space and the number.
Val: V 220
